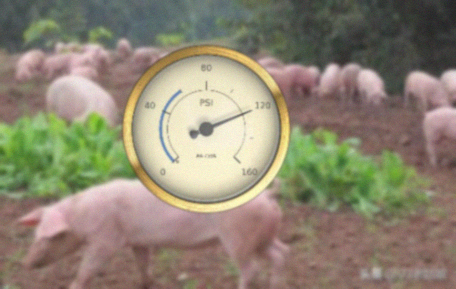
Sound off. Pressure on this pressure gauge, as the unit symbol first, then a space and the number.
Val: psi 120
